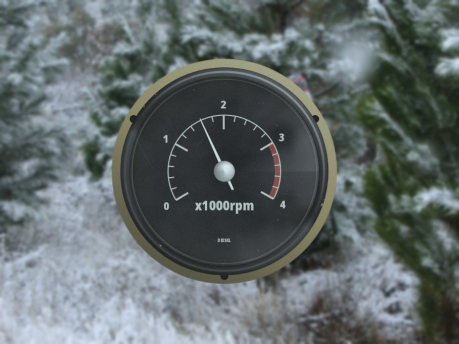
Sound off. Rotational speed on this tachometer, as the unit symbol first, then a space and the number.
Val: rpm 1600
